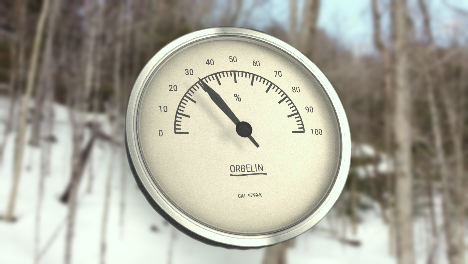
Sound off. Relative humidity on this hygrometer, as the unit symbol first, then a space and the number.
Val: % 30
